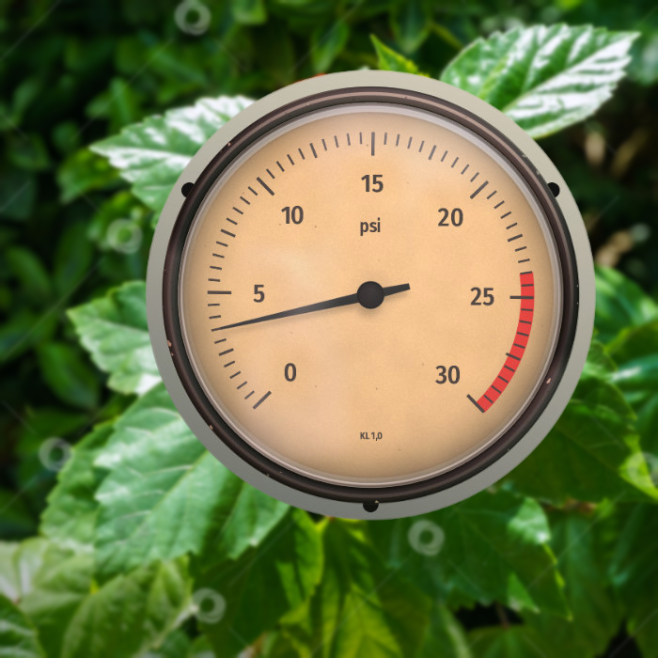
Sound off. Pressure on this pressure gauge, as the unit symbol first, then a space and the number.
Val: psi 3.5
